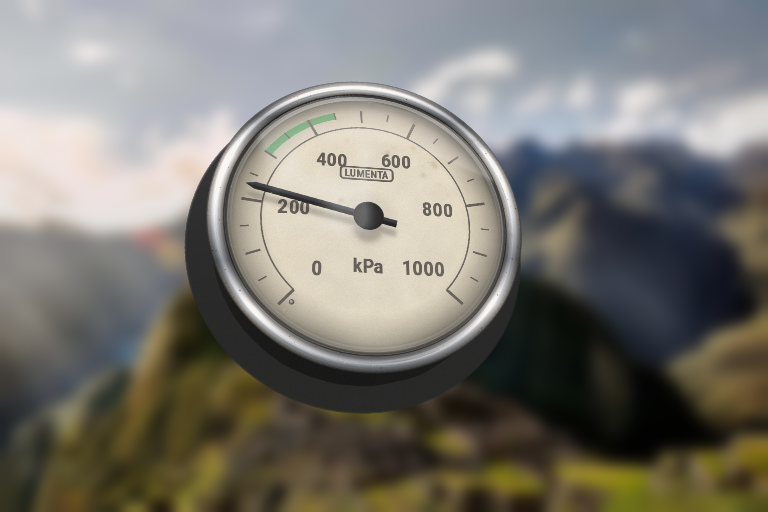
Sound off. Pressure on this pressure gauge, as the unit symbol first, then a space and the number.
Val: kPa 225
